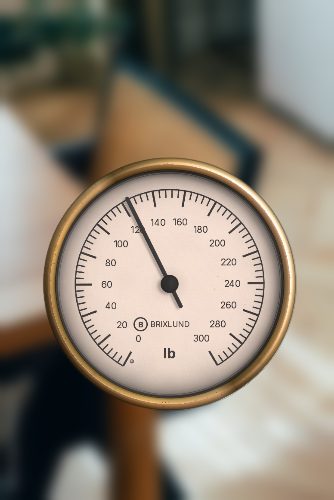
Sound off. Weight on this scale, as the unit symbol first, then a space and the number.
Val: lb 124
